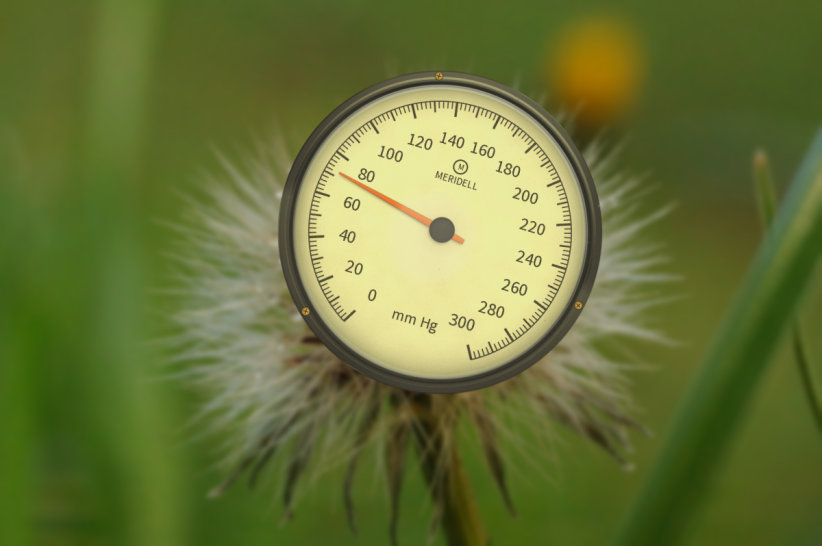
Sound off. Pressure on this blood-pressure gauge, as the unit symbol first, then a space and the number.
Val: mmHg 72
